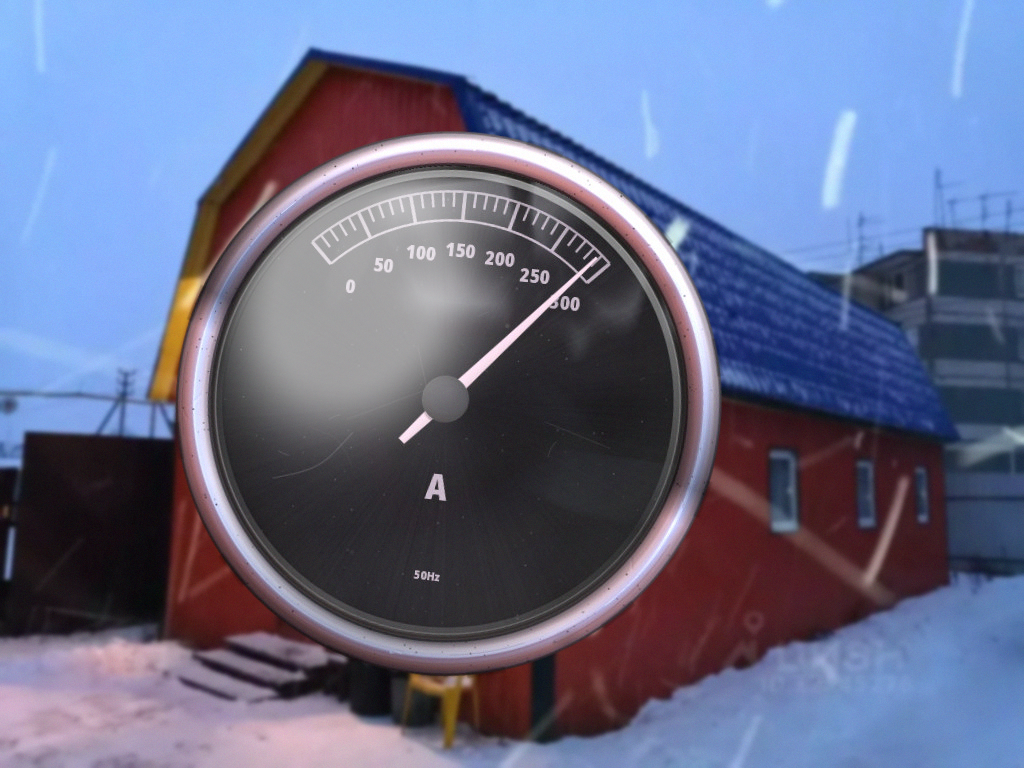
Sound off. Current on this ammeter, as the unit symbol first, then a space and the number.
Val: A 290
